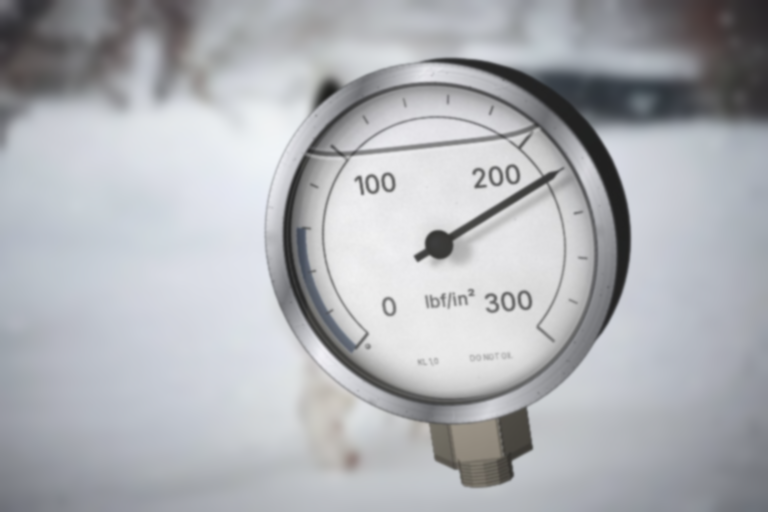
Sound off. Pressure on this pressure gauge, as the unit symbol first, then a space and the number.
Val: psi 220
